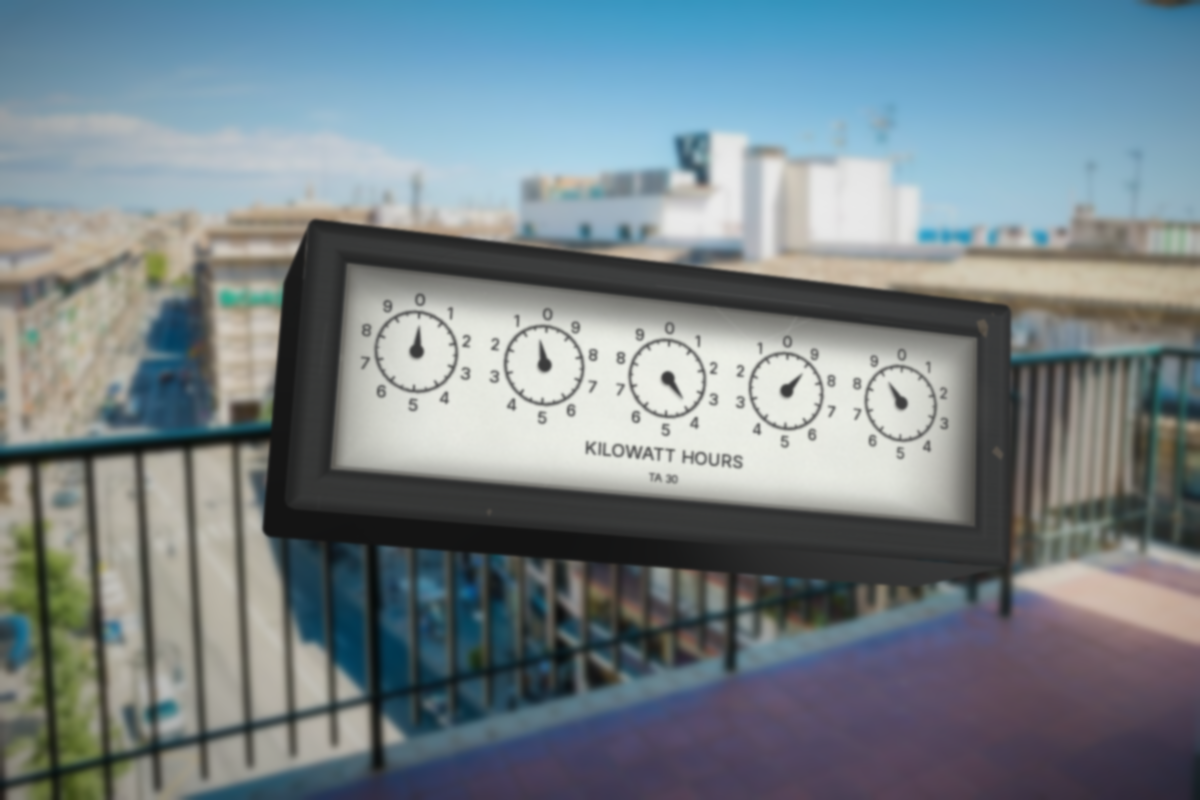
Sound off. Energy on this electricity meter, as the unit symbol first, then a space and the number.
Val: kWh 389
